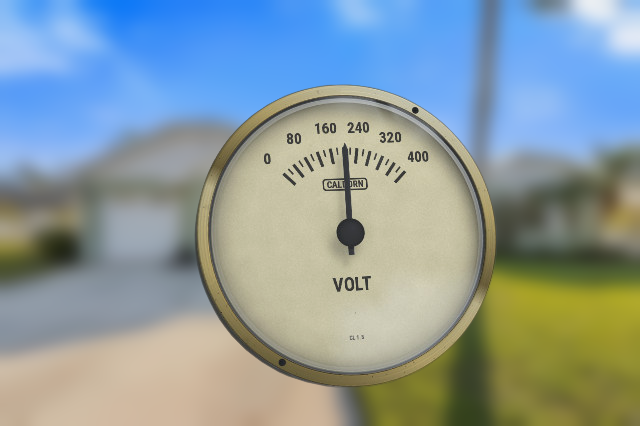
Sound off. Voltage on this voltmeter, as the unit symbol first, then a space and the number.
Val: V 200
